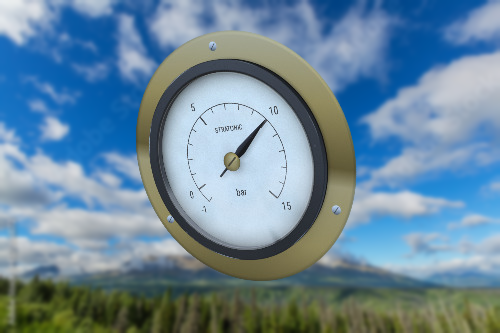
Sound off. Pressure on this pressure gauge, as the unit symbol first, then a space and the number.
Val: bar 10
